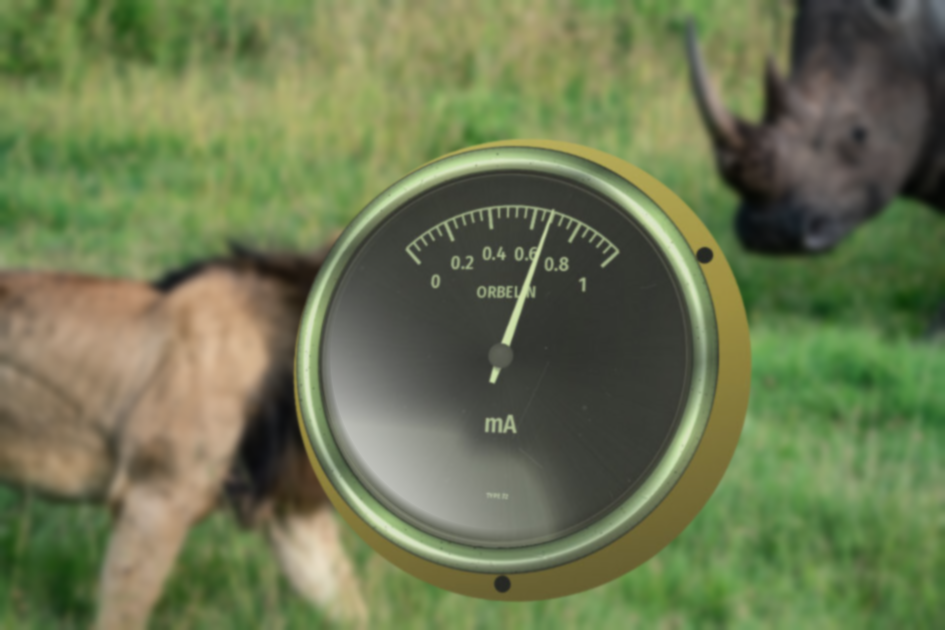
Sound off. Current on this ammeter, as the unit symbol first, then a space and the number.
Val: mA 0.68
